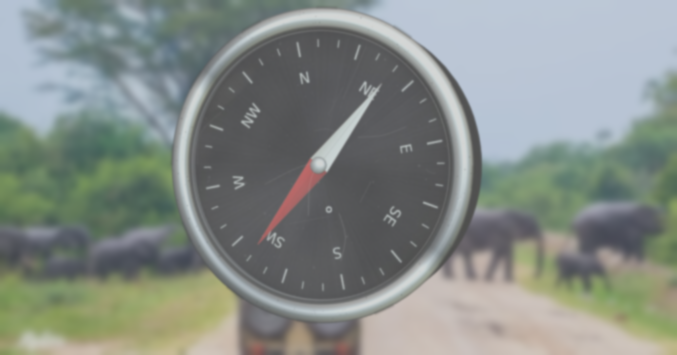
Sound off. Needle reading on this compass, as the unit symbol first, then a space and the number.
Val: ° 230
